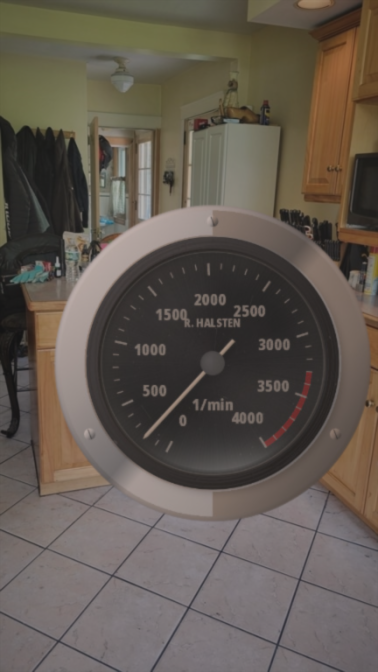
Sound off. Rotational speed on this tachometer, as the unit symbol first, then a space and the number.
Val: rpm 200
